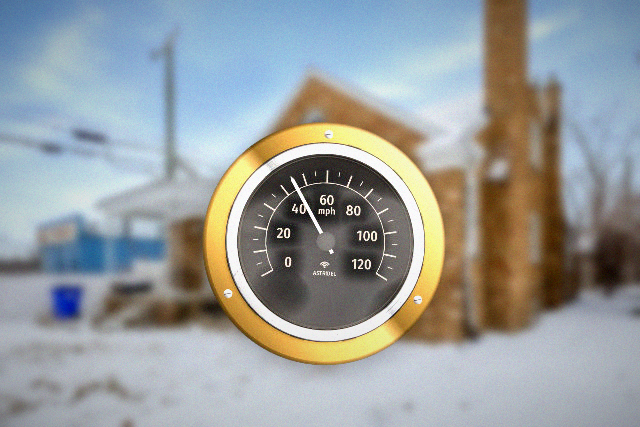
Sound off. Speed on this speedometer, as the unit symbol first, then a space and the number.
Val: mph 45
